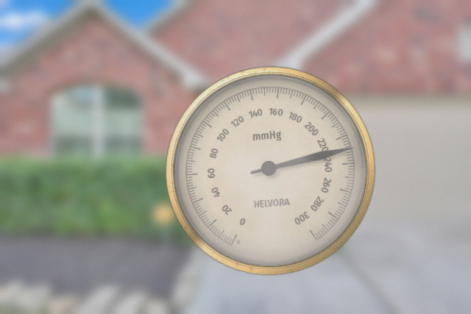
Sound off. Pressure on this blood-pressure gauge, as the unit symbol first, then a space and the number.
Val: mmHg 230
